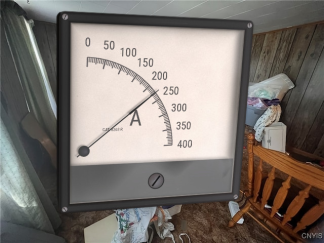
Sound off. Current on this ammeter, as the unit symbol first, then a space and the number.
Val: A 225
